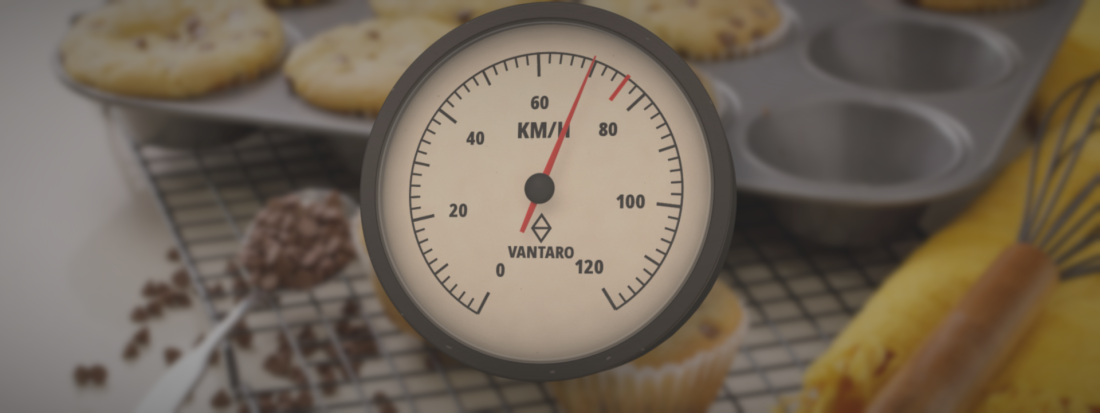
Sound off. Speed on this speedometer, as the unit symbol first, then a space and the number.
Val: km/h 70
